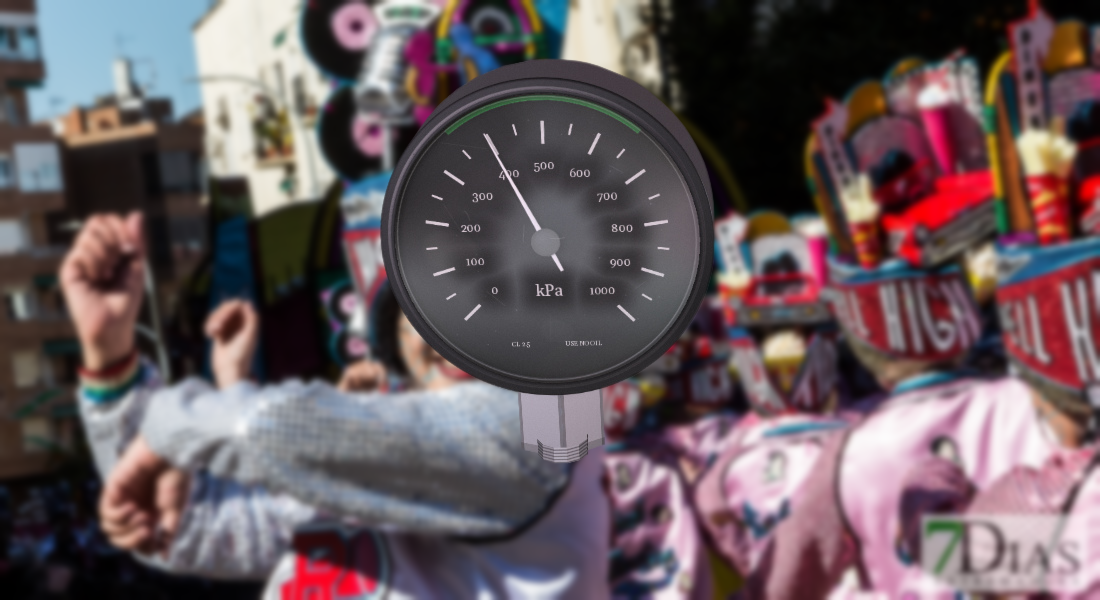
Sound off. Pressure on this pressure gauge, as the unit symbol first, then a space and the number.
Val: kPa 400
